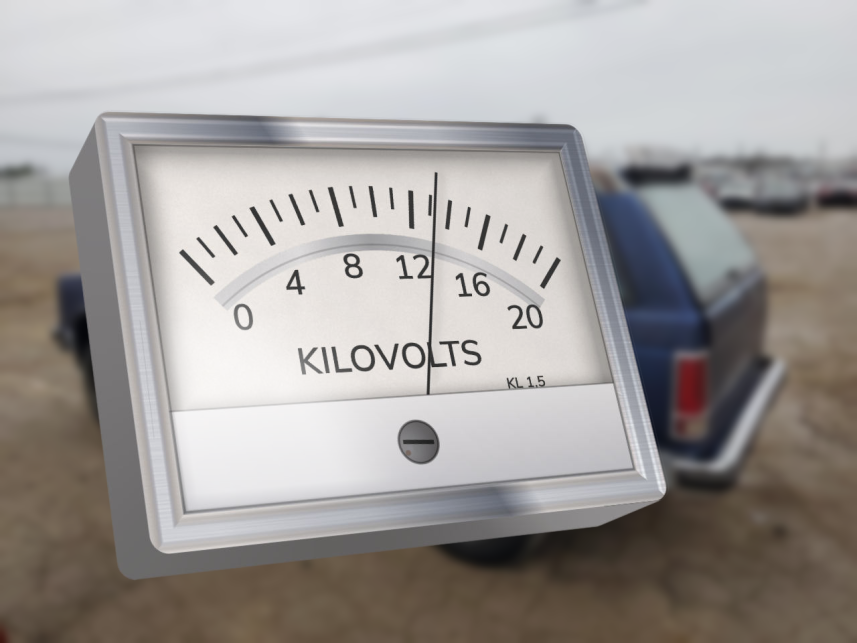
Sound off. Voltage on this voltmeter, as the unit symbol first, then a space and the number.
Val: kV 13
